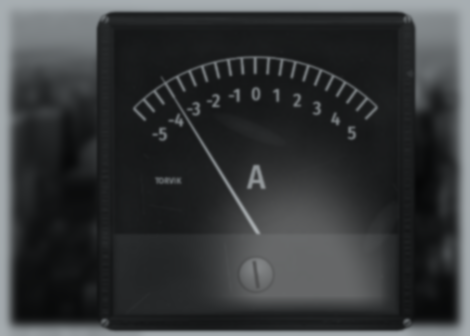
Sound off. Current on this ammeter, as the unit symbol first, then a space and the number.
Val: A -3.5
